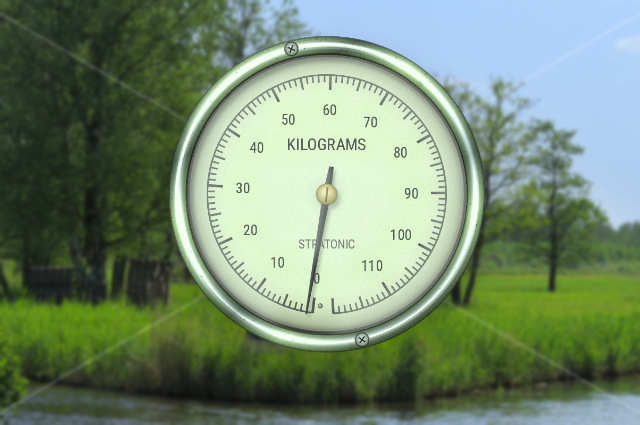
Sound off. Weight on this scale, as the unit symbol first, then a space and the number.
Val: kg 1
